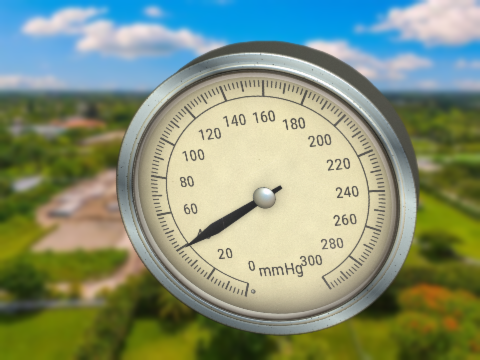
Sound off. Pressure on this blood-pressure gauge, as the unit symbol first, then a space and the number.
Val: mmHg 40
